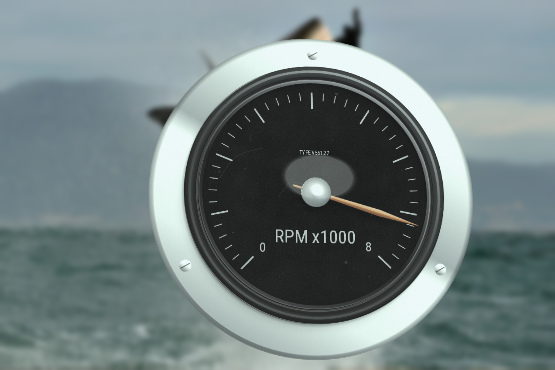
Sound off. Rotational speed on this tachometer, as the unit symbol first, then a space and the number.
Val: rpm 7200
